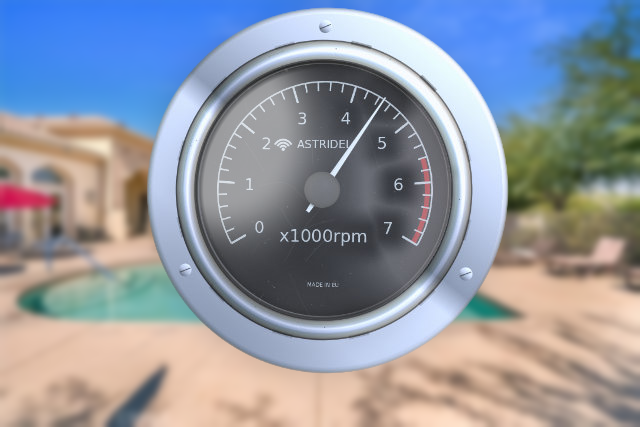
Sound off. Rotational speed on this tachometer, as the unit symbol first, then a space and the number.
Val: rpm 4500
